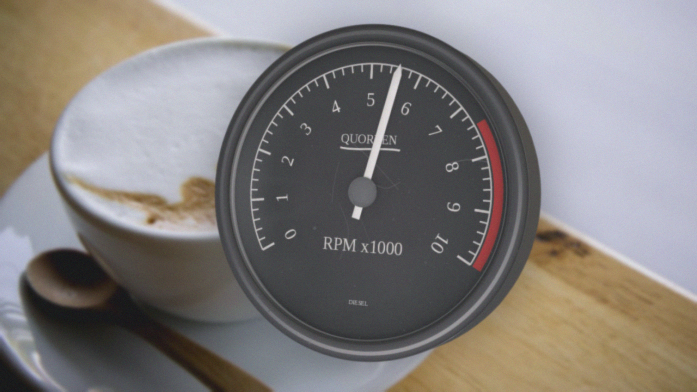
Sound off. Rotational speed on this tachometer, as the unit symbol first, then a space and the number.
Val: rpm 5600
